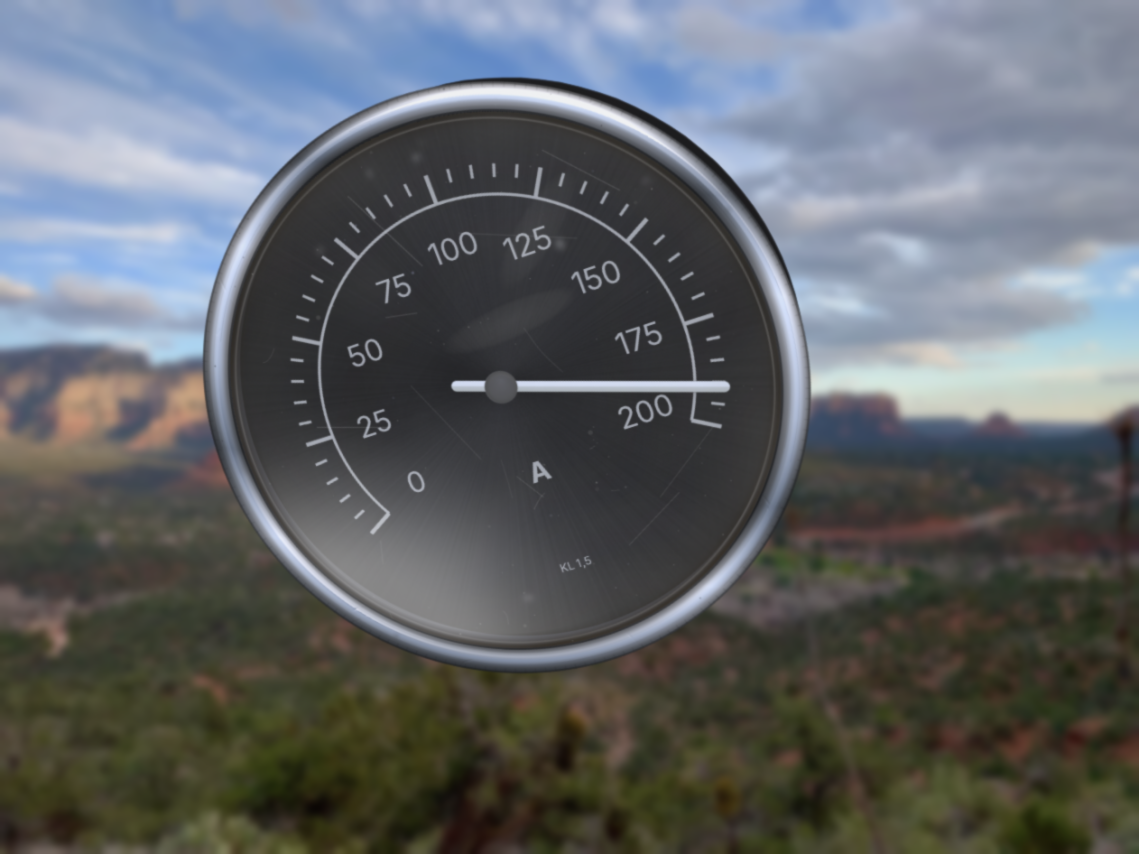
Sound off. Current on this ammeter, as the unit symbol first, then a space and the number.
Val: A 190
